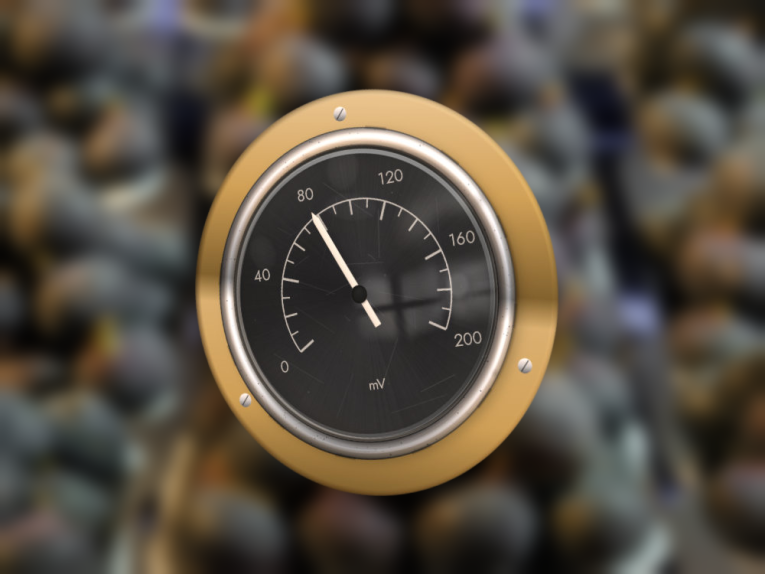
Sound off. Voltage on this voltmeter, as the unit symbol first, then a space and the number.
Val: mV 80
